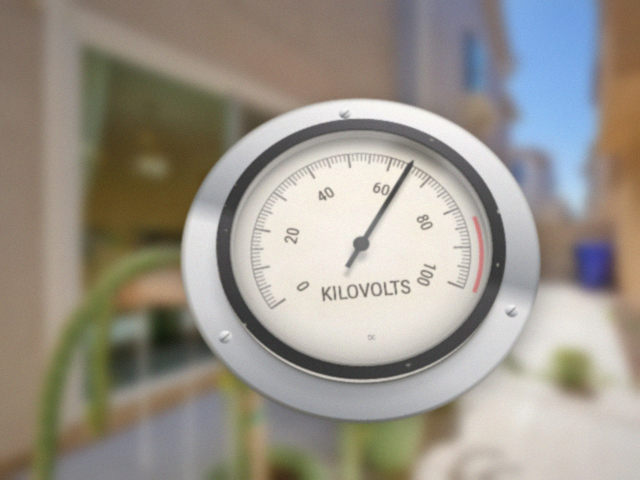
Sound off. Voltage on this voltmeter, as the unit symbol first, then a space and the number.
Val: kV 65
